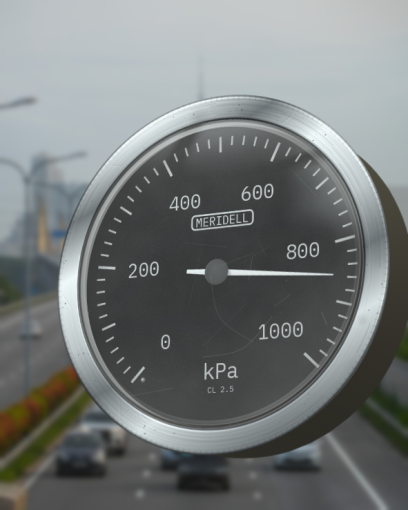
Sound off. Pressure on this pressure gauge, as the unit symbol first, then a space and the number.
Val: kPa 860
